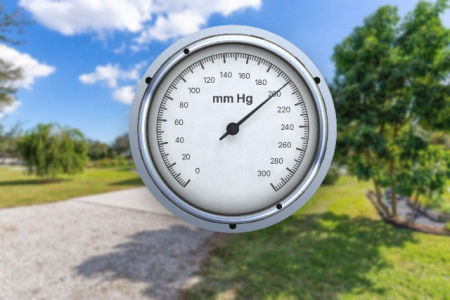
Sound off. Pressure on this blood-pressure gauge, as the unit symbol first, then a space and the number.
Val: mmHg 200
